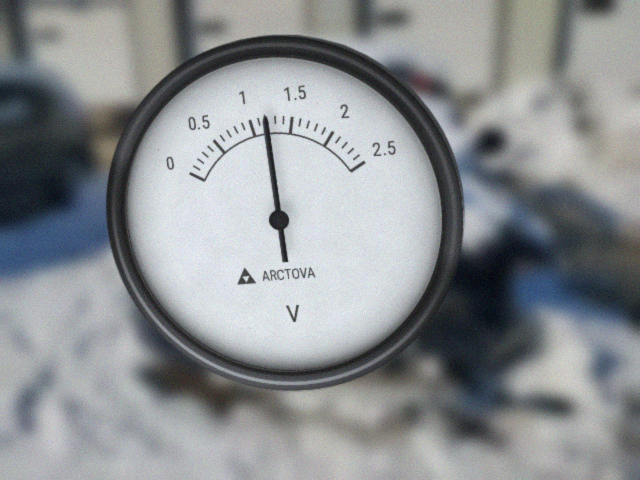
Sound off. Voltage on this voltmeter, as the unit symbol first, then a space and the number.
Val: V 1.2
